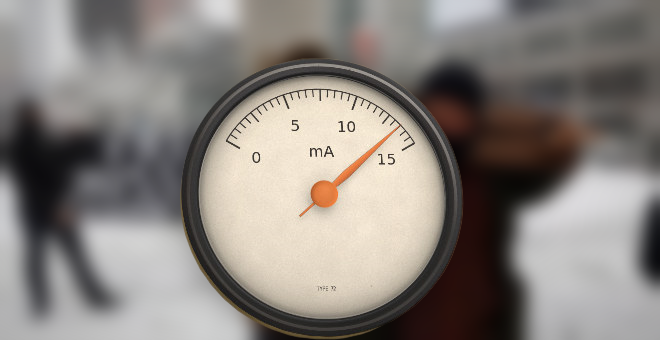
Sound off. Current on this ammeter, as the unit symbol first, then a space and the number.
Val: mA 13.5
